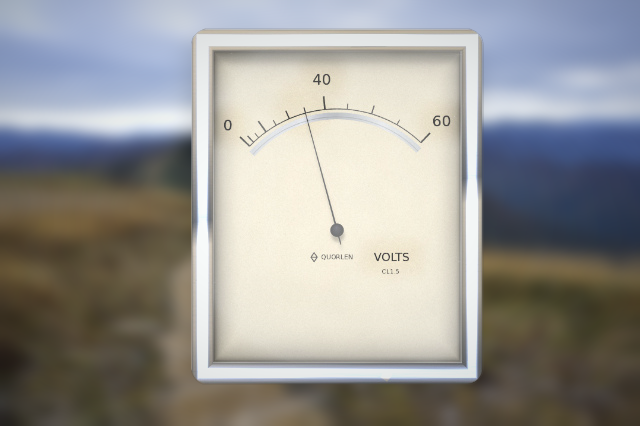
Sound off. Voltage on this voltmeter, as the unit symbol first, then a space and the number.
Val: V 35
